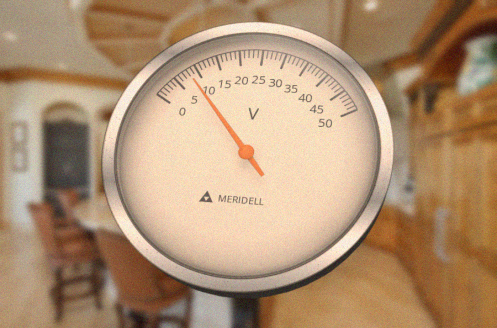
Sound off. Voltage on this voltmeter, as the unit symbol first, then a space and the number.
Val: V 8
